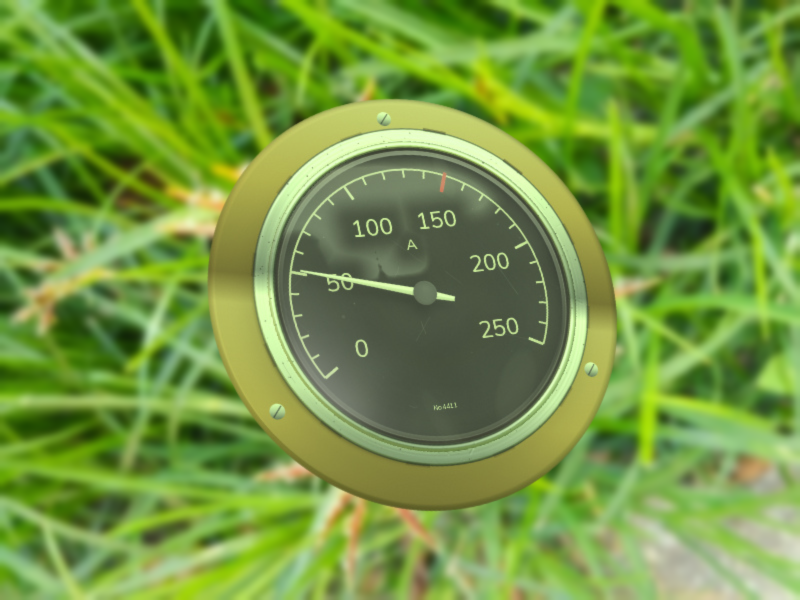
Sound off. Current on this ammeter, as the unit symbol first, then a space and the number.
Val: A 50
